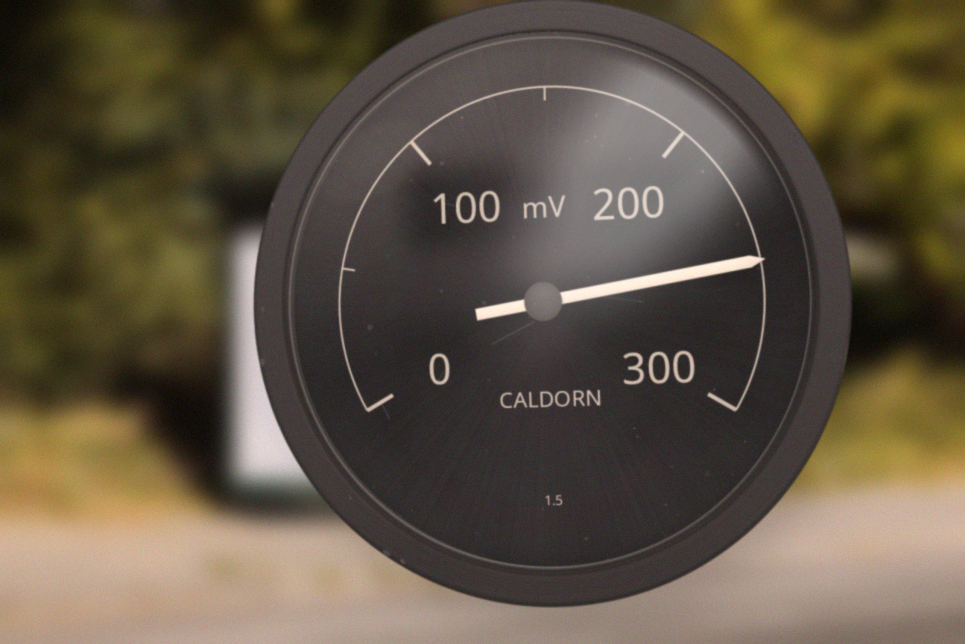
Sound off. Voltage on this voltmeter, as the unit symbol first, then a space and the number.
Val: mV 250
